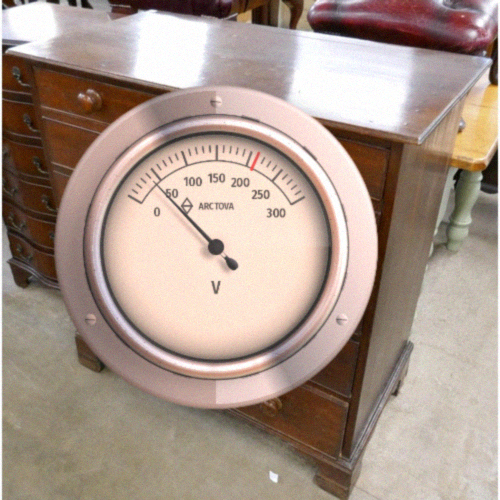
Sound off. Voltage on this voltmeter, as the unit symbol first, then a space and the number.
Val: V 40
